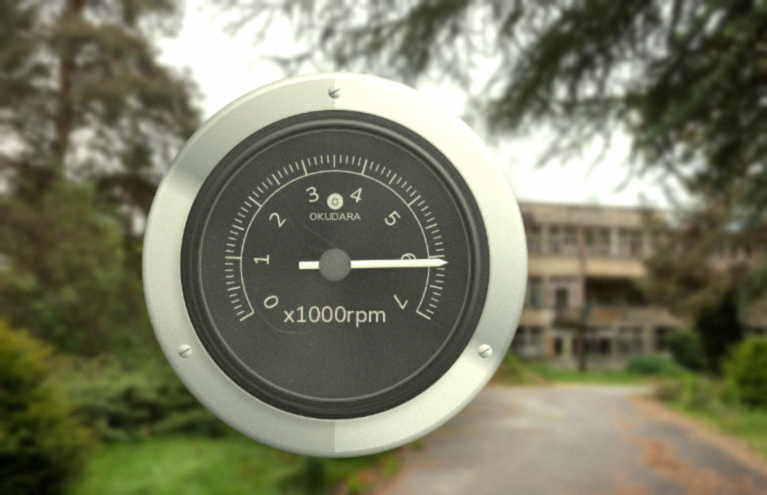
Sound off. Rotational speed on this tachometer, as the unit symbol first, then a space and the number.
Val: rpm 6100
